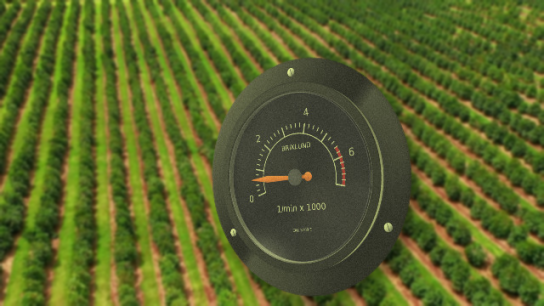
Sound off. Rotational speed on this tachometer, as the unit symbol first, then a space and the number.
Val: rpm 600
